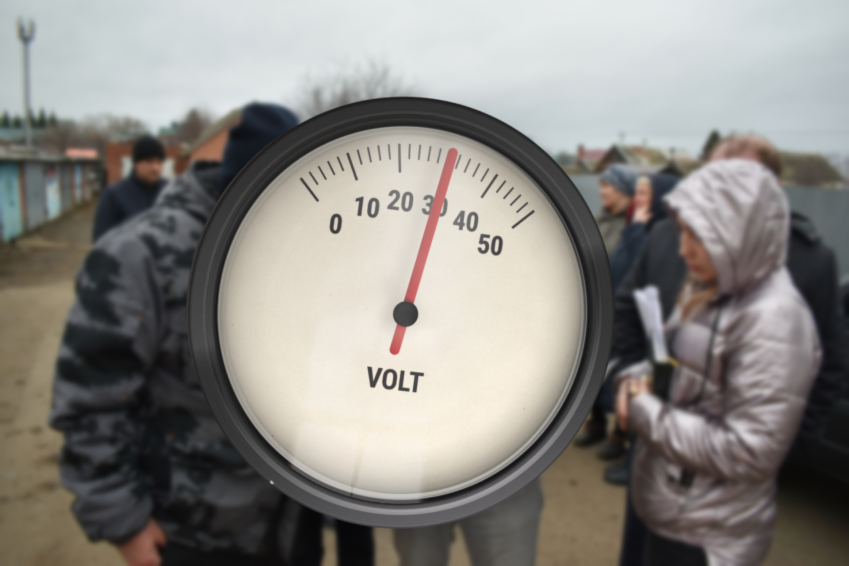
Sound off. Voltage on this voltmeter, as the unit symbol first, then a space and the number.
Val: V 30
